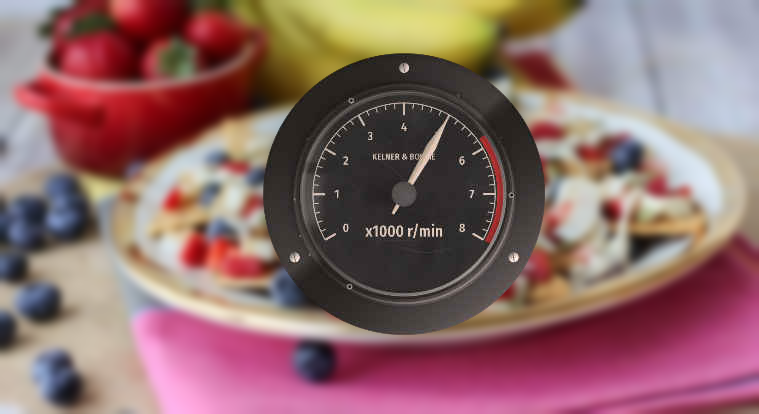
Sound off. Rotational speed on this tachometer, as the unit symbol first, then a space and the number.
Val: rpm 5000
